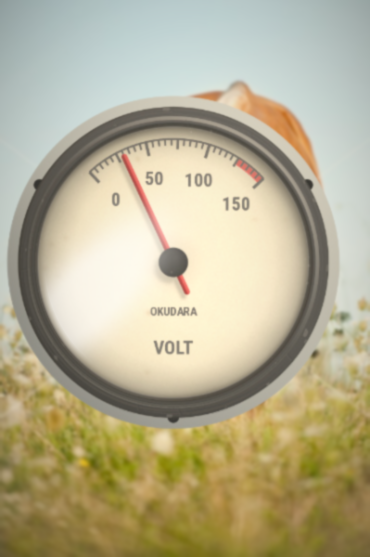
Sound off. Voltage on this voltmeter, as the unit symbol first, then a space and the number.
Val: V 30
